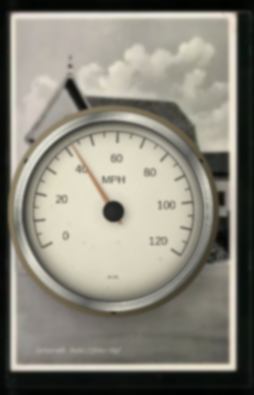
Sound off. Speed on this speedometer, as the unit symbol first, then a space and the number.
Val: mph 42.5
